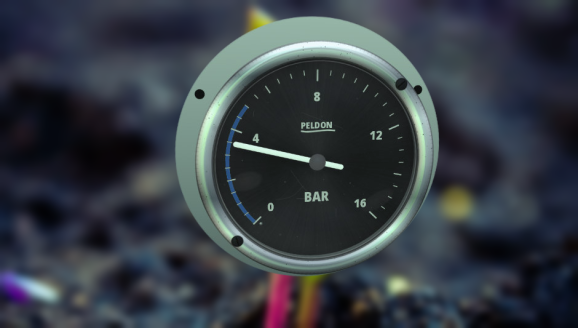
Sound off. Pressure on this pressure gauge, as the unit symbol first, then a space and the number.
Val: bar 3.5
